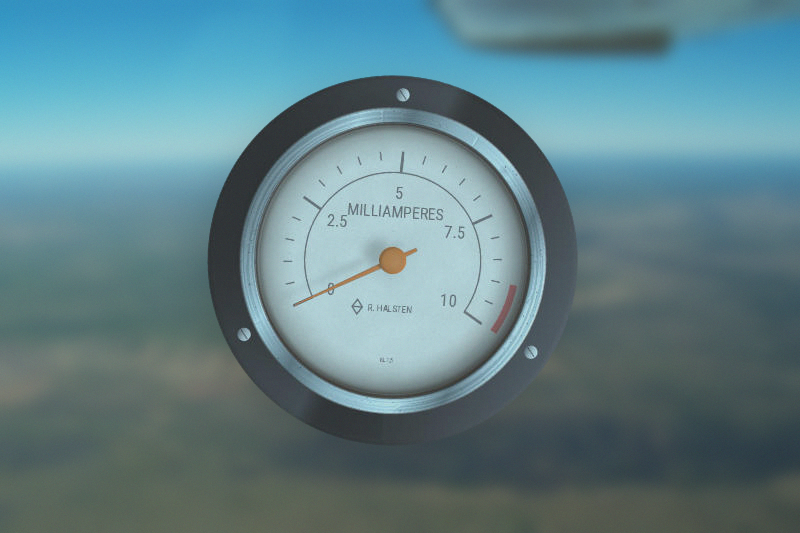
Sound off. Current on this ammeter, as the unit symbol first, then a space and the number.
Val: mA 0
